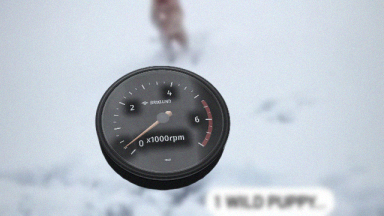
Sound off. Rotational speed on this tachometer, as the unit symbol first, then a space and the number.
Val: rpm 250
